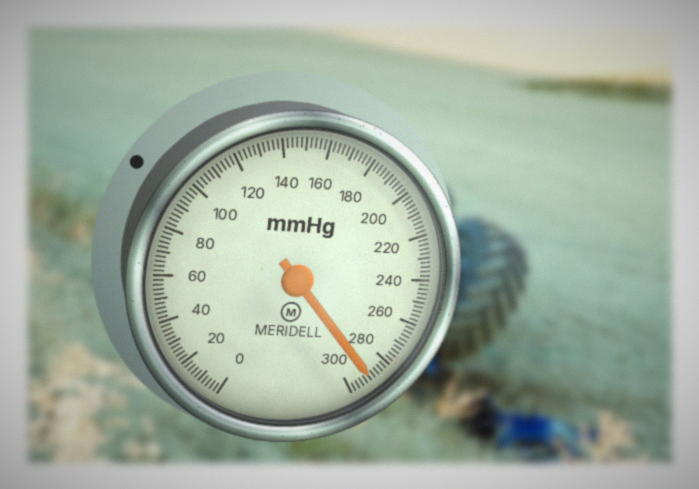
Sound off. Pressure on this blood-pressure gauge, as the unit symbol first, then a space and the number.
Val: mmHg 290
